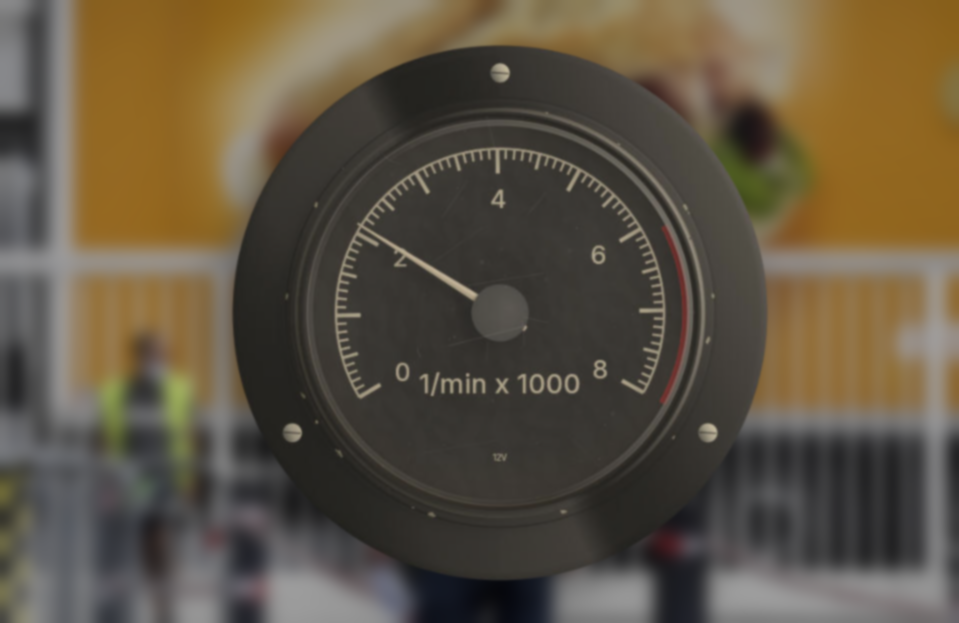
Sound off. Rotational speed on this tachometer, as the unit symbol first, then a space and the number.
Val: rpm 2100
